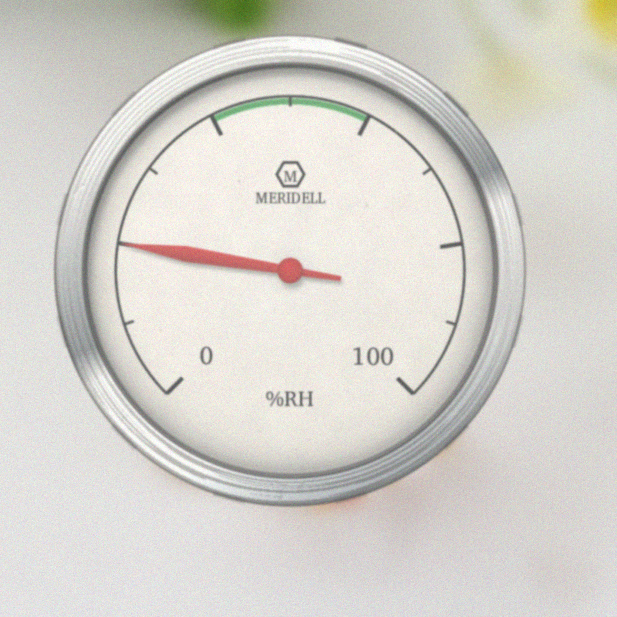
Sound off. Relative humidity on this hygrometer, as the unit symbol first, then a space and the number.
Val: % 20
